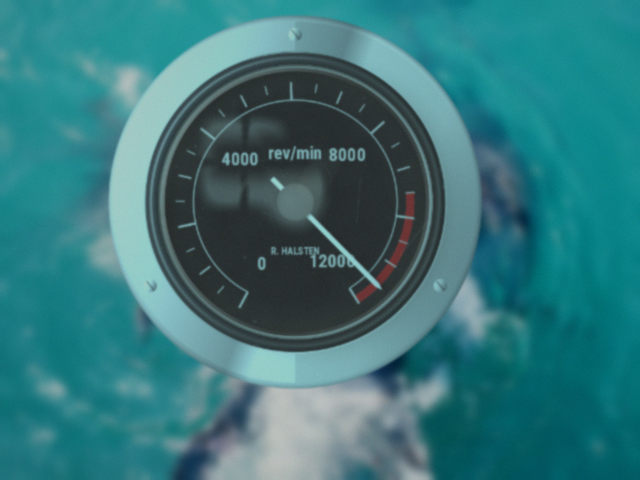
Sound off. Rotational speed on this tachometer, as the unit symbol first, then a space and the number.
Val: rpm 11500
